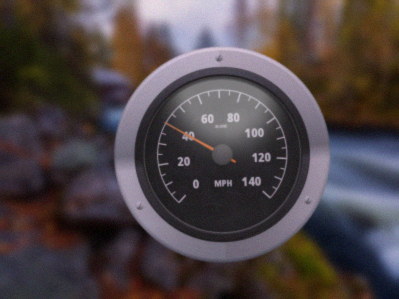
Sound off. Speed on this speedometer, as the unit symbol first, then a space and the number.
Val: mph 40
